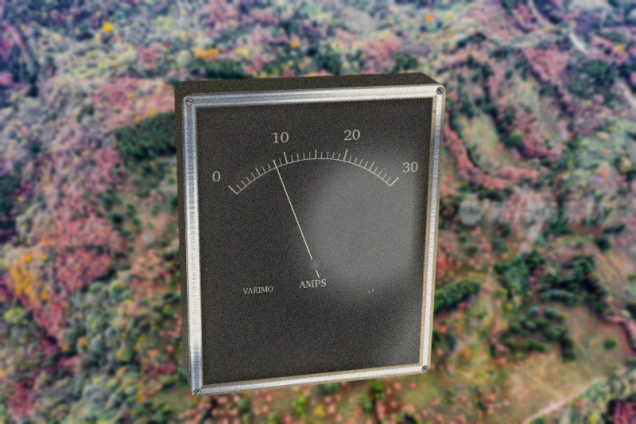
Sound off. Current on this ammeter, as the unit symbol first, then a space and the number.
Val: A 8
